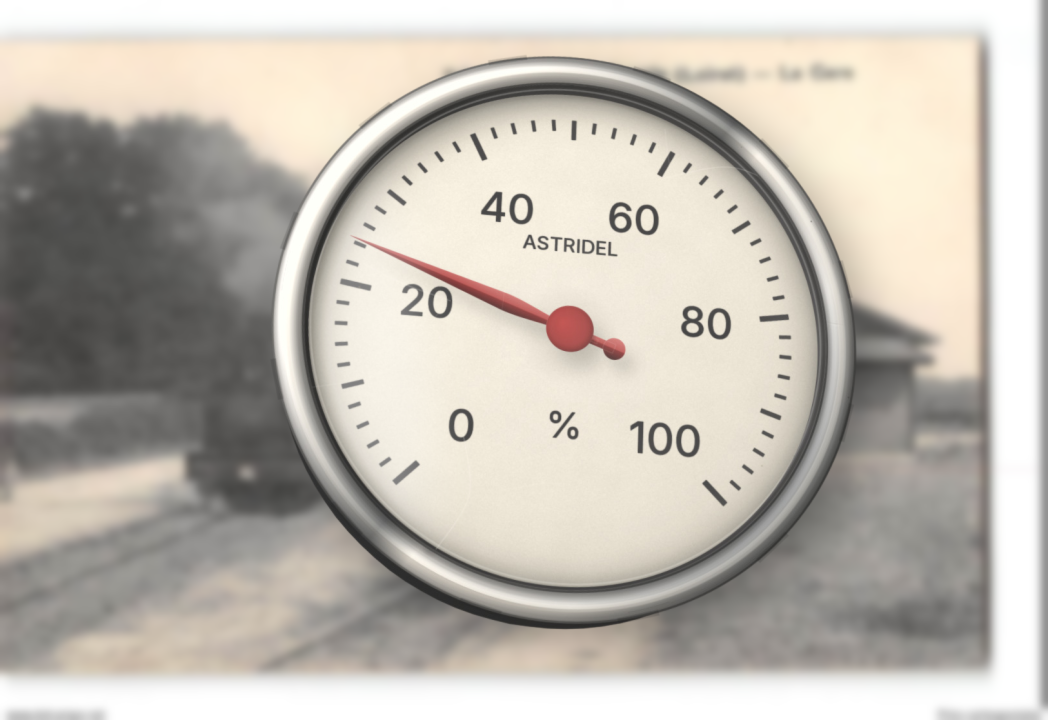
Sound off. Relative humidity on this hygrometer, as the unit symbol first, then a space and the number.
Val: % 24
